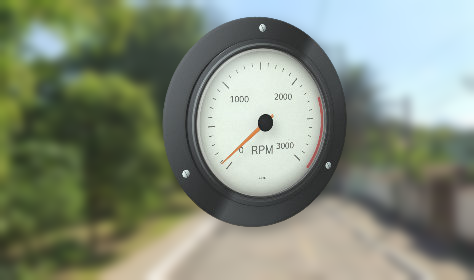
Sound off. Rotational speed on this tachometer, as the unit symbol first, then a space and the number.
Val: rpm 100
